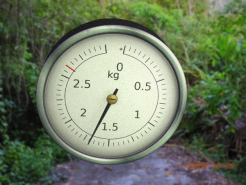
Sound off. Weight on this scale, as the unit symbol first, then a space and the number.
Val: kg 1.7
